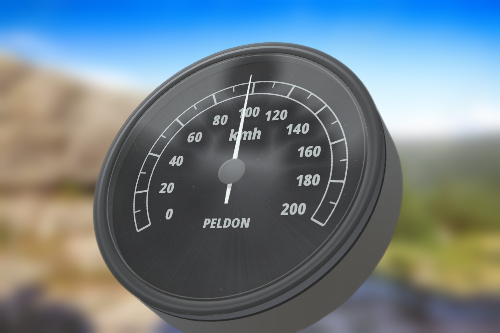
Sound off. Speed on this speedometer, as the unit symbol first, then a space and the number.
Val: km/h 100
